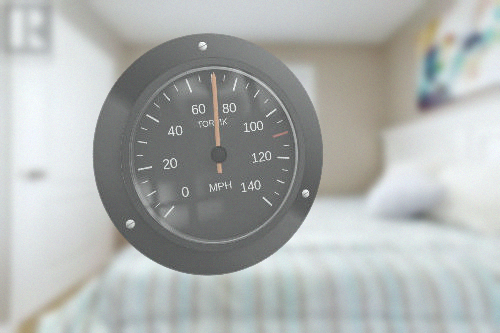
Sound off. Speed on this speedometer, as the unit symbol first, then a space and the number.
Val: mph 70
